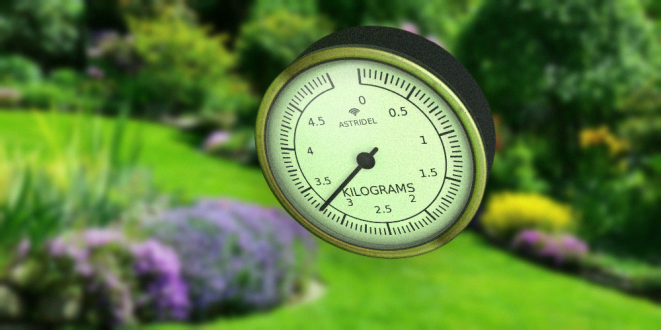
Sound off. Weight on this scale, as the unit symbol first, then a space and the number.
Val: kg 3.25
